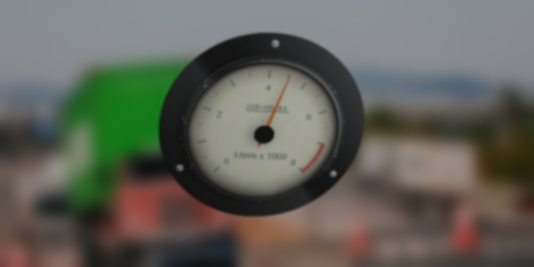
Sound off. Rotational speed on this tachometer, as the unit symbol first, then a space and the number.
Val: rpm 4500
